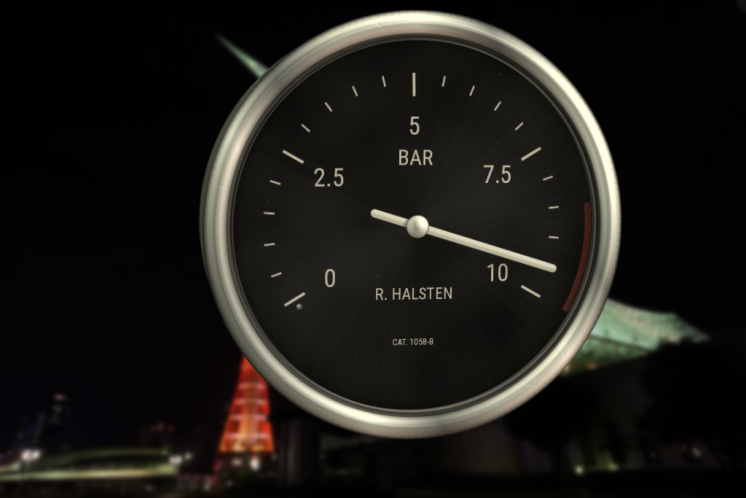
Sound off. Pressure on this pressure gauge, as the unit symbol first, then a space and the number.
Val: bar 9.5
